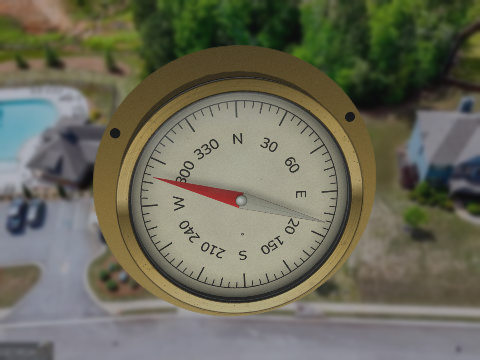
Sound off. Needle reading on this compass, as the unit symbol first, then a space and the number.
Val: ° 290
